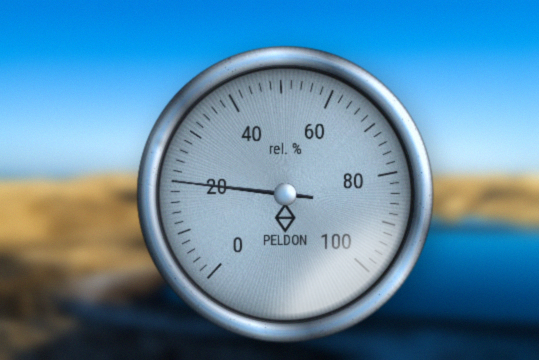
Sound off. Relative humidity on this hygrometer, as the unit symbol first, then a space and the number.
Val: % 20
